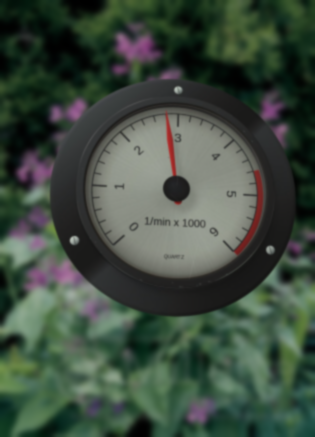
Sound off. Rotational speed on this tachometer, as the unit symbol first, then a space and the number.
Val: rpm 2800
